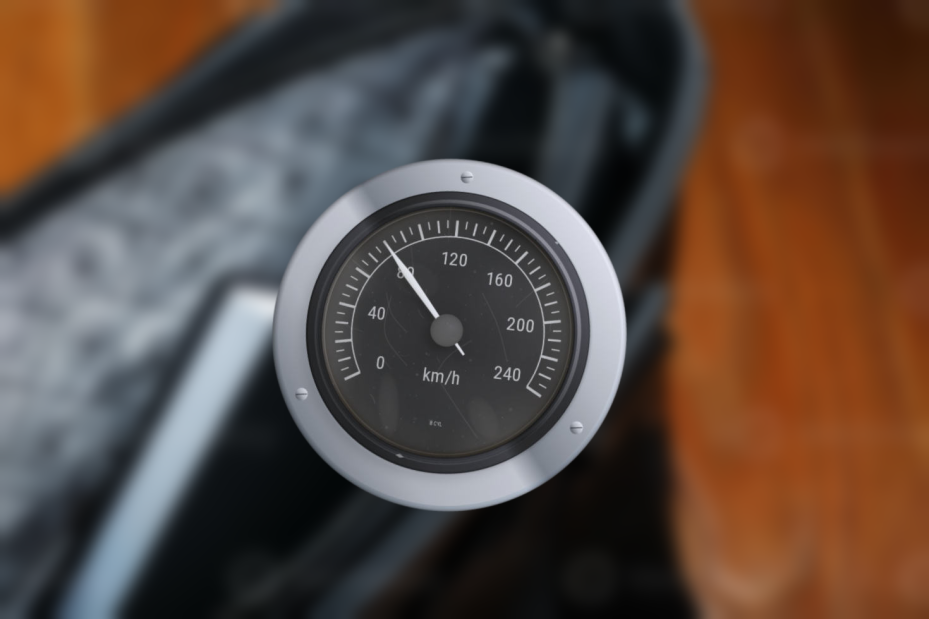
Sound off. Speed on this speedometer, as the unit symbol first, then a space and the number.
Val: km/h 80
